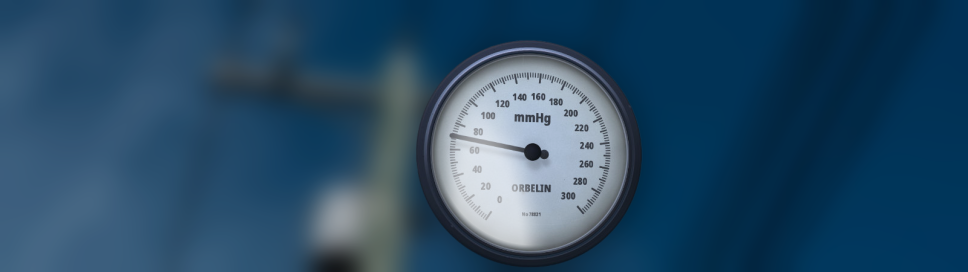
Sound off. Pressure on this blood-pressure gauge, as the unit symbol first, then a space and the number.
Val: mmHg 70
